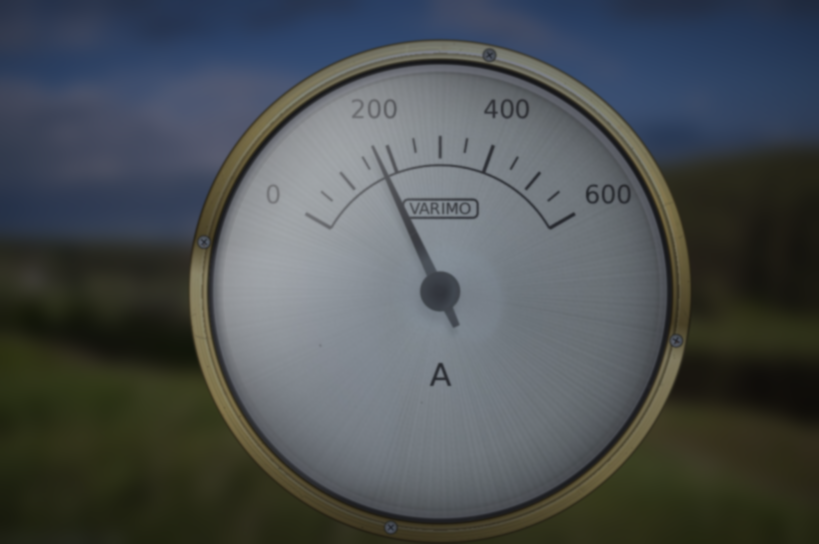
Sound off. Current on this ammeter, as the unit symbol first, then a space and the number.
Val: A 175
